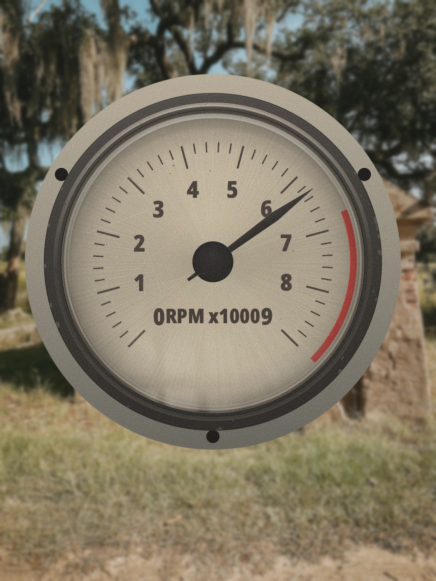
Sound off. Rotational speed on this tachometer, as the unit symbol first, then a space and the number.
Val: rpm 6300
